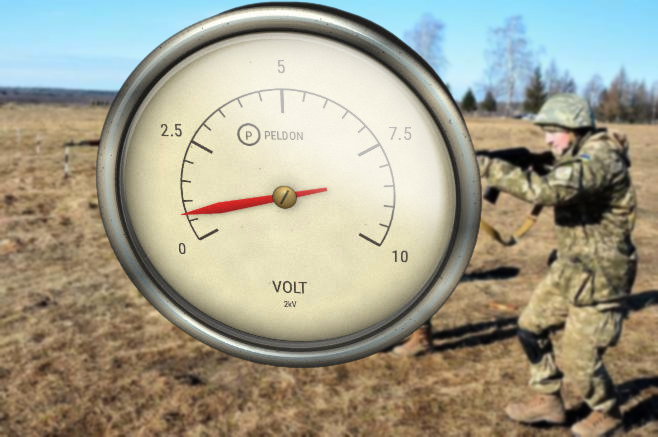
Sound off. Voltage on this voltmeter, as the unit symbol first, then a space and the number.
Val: V 0.75
